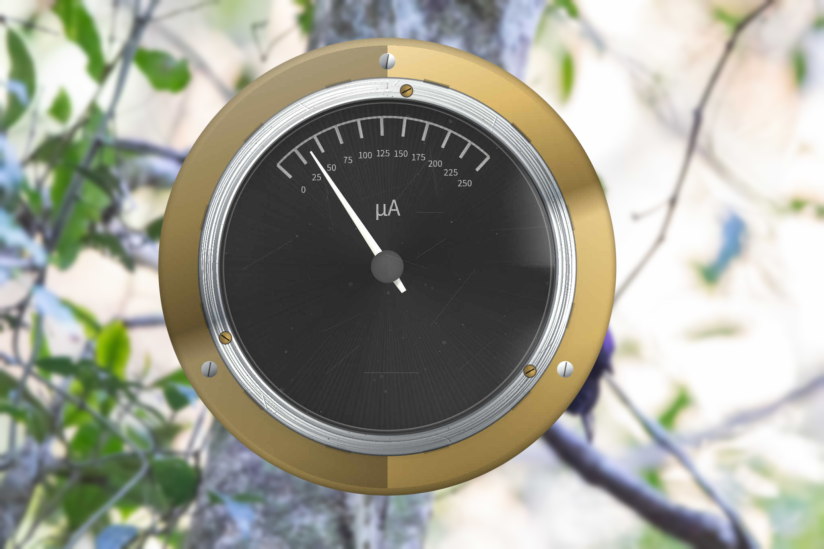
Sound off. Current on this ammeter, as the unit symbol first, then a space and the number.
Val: µA 37.5
